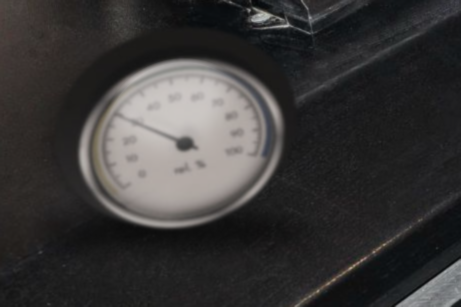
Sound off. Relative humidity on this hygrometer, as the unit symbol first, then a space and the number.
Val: % 30
